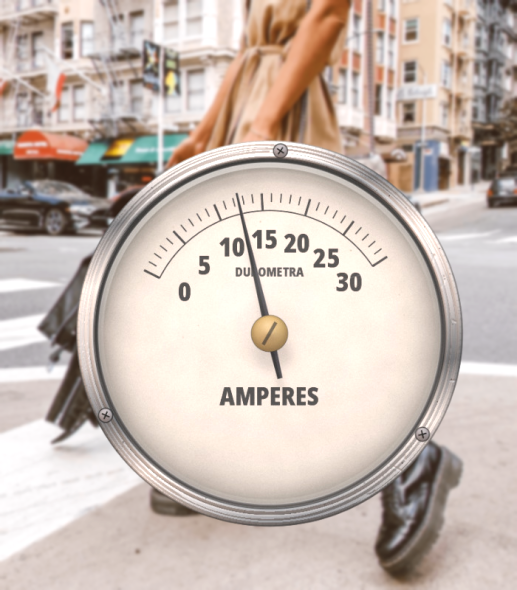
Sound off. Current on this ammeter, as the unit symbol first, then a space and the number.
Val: A 12.5
